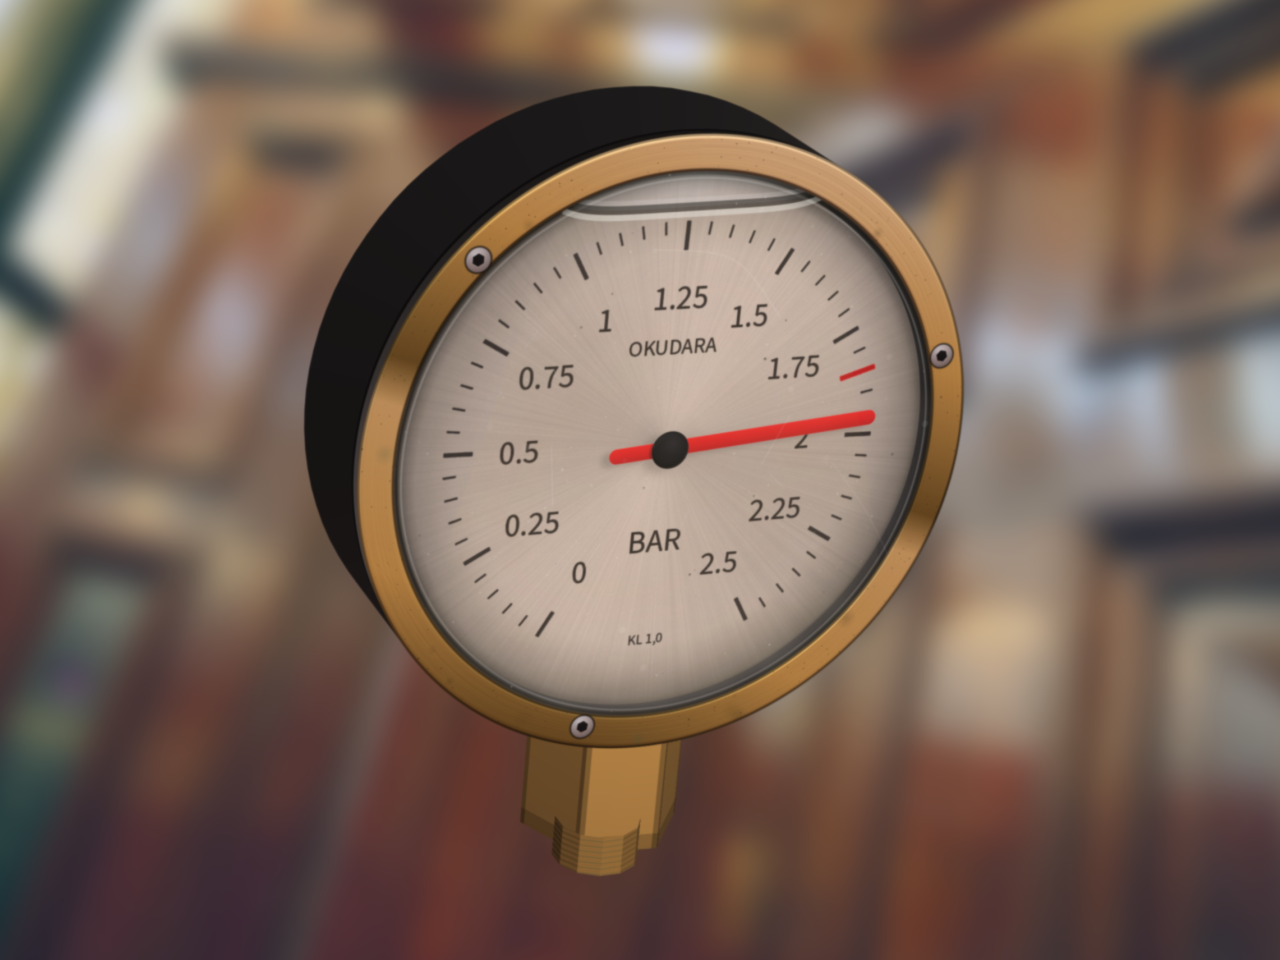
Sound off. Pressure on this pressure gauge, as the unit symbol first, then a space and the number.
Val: bar 1.95
